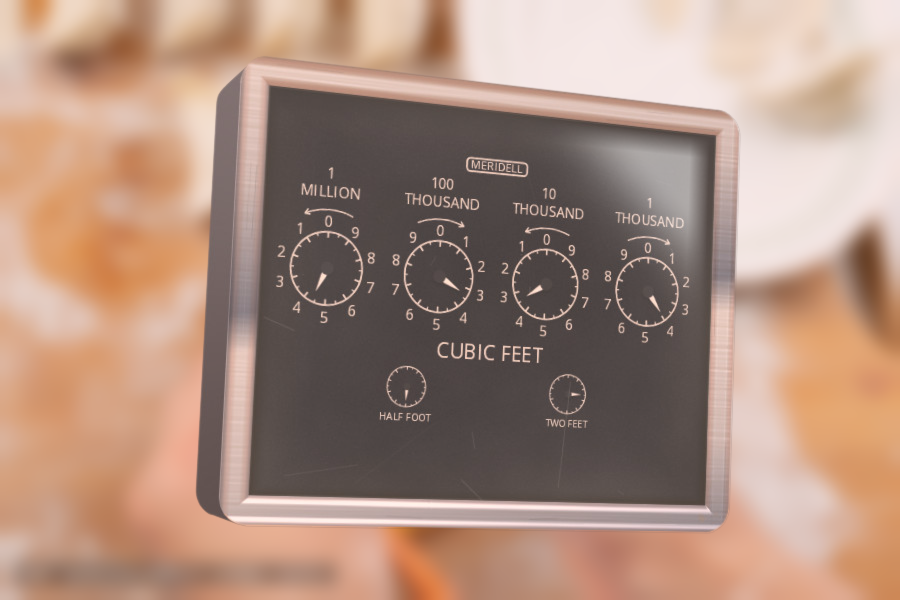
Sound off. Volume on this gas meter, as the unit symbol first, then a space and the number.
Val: ft³ 433400
